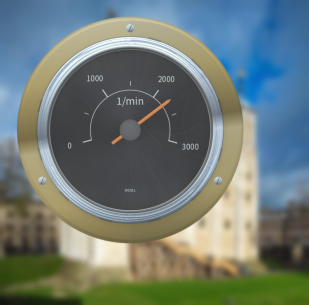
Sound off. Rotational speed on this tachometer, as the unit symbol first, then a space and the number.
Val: rpm 2250
